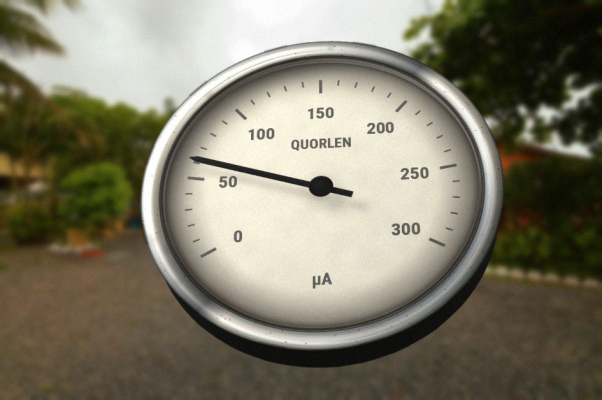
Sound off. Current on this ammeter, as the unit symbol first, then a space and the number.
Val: µA 60
